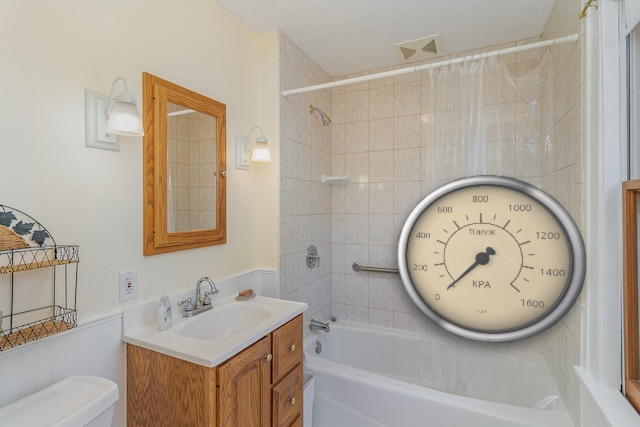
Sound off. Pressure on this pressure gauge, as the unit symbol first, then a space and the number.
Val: kPa 0
